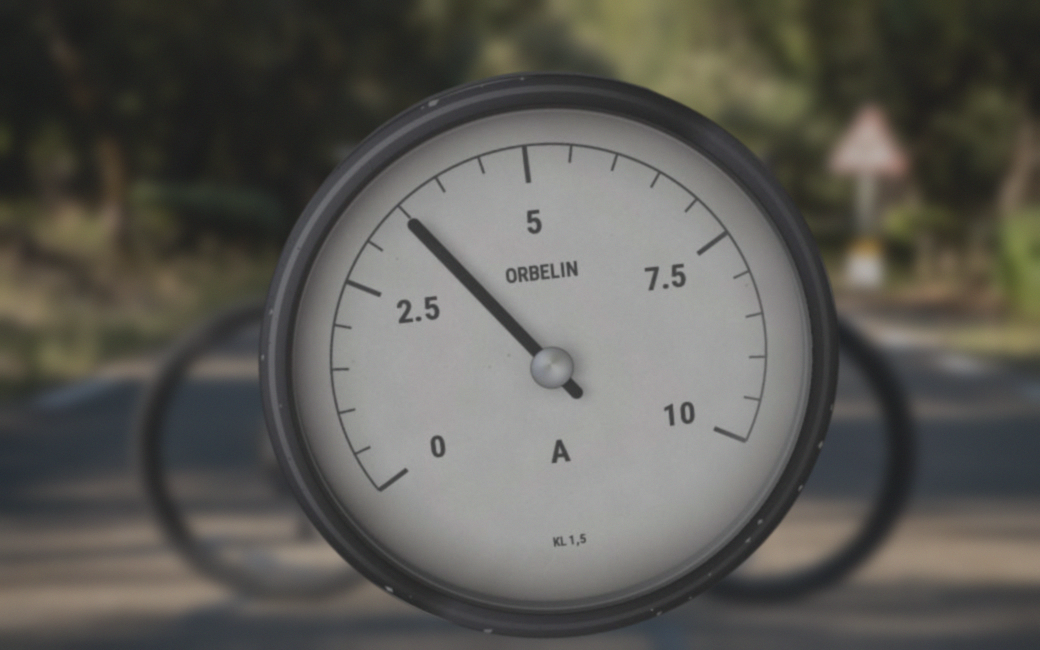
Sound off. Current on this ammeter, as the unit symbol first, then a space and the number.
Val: A 3.5
